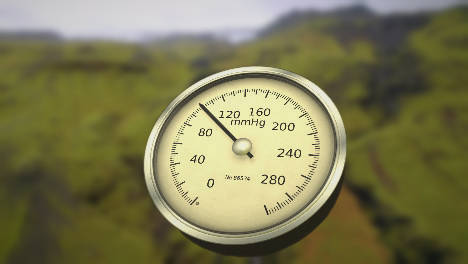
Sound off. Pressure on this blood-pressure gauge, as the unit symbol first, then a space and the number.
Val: mmHg 100
